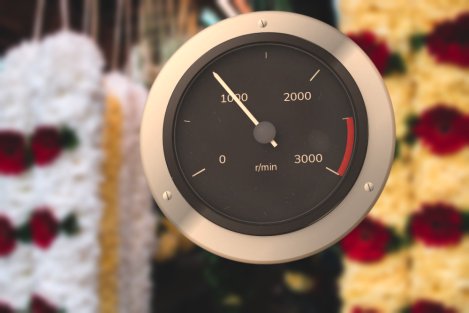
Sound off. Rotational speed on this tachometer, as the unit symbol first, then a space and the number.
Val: rpm 1000
